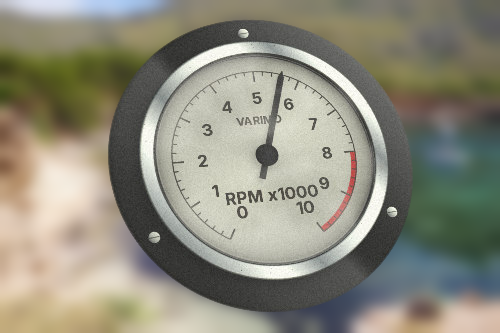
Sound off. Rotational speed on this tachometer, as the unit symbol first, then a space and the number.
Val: rpm 5600
